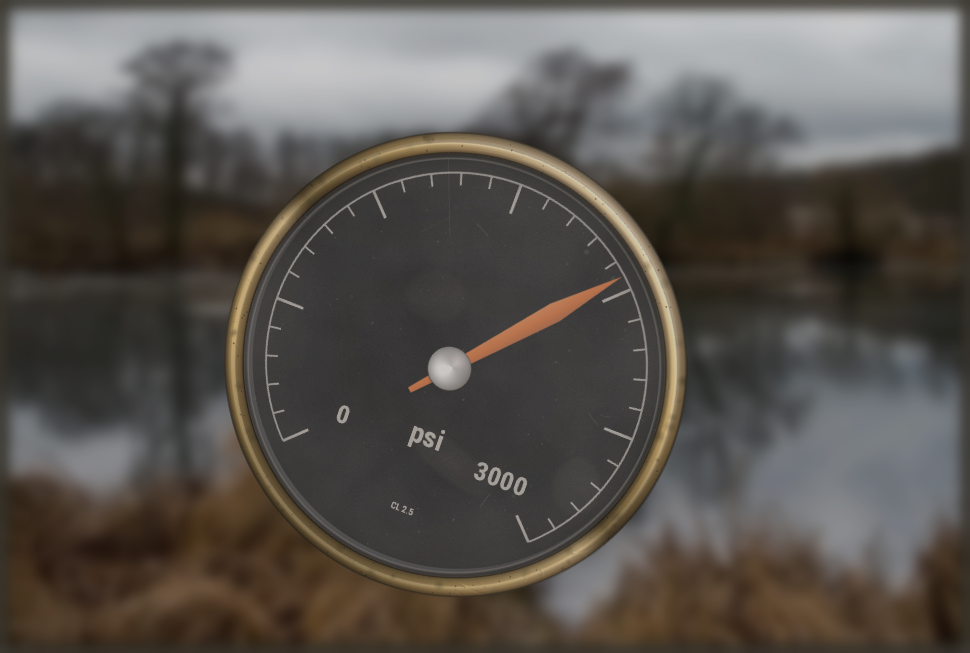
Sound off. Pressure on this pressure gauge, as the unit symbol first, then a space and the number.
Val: psi 1950
